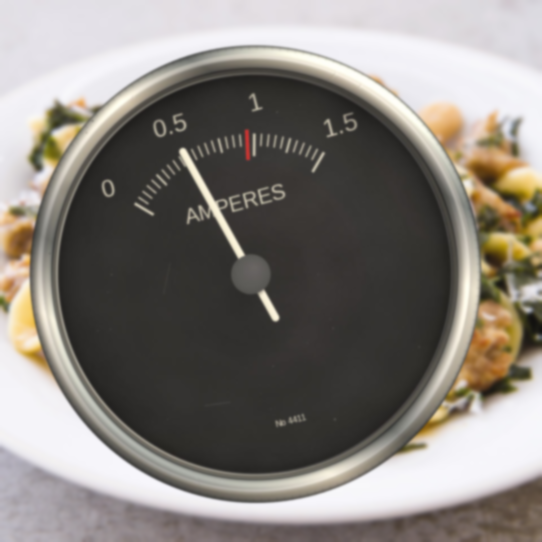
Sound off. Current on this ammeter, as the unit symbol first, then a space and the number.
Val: A 0.5
